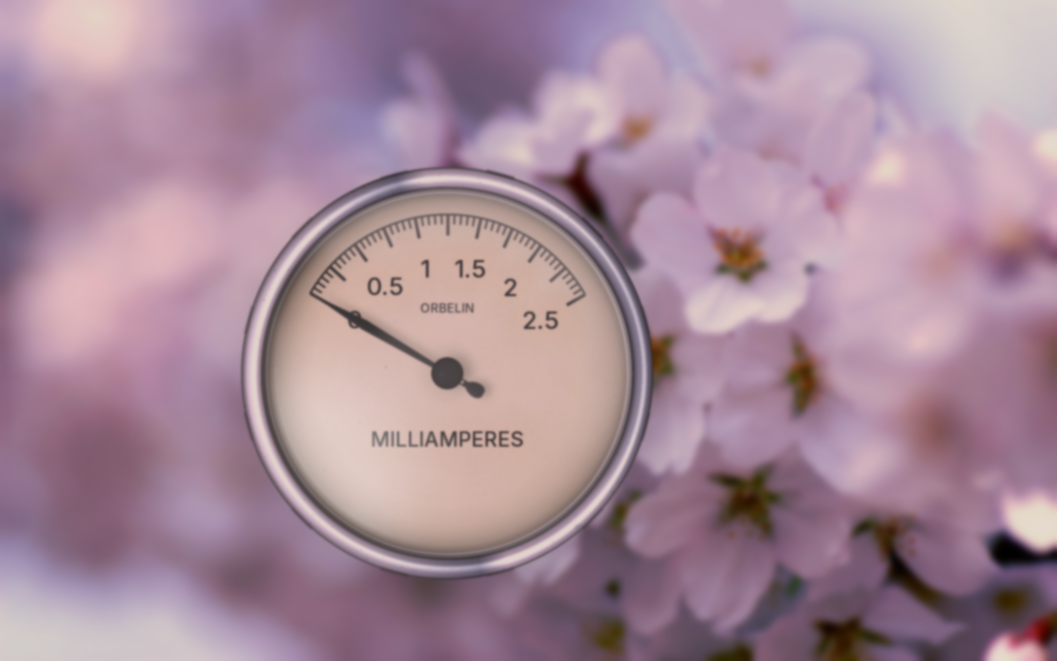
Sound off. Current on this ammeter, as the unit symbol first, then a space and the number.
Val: mA 0
